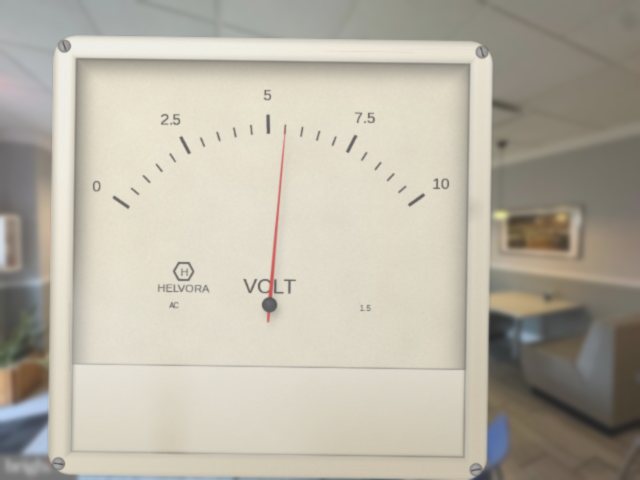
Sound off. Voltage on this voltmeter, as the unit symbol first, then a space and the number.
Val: V 5.5
